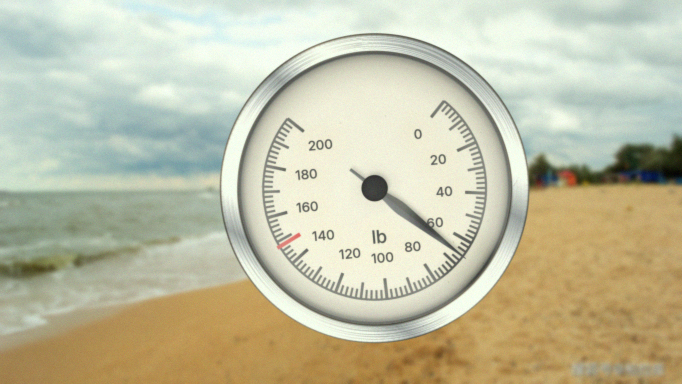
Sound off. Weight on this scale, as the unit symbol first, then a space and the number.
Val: lb 66
